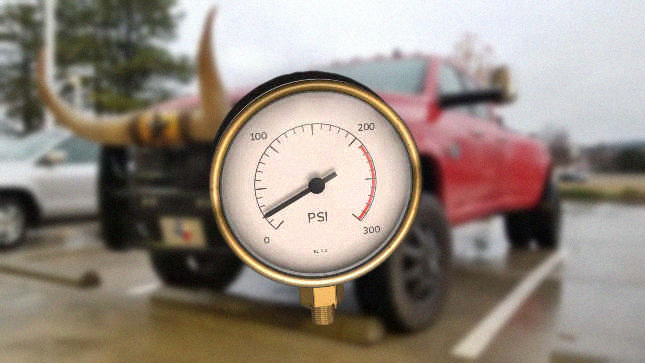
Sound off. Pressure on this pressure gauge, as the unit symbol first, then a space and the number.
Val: psi 20
